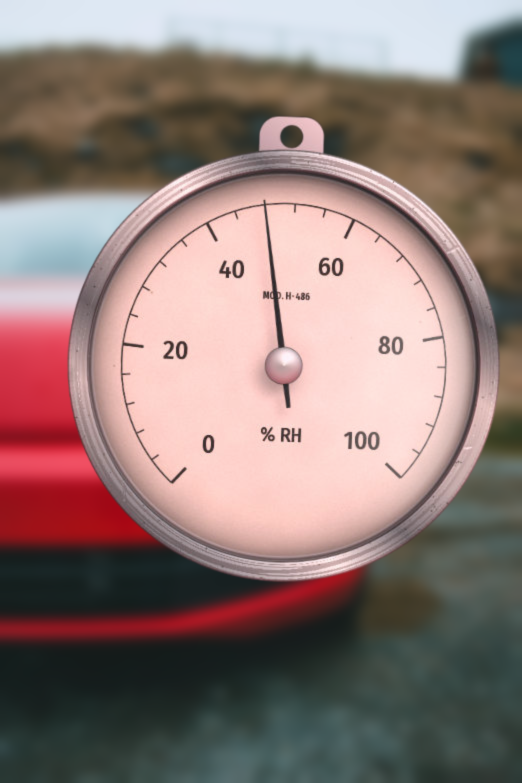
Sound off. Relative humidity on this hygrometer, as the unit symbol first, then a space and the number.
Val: % 48
